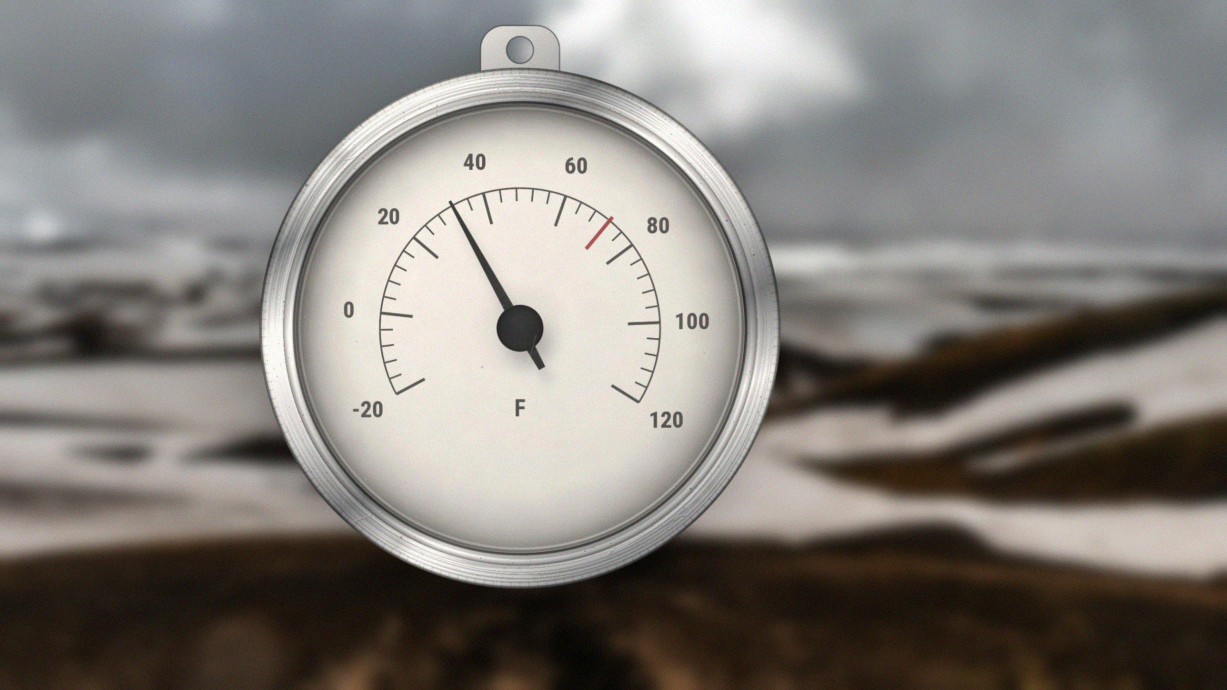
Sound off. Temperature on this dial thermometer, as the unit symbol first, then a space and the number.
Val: °F 32
